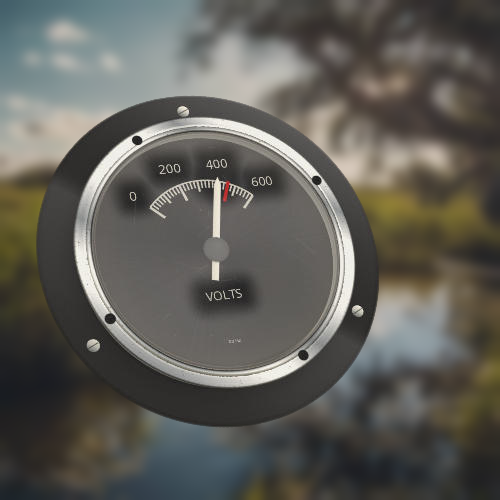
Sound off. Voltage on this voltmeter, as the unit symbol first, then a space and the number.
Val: V 400
